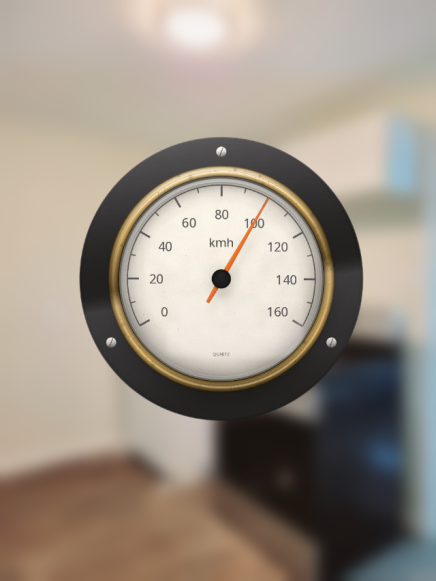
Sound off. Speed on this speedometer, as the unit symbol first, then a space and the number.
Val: km/h 100
